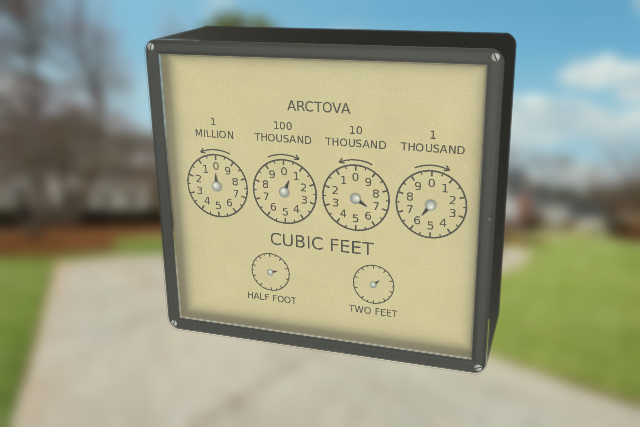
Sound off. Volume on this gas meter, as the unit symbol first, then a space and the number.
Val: ft³ 6600
